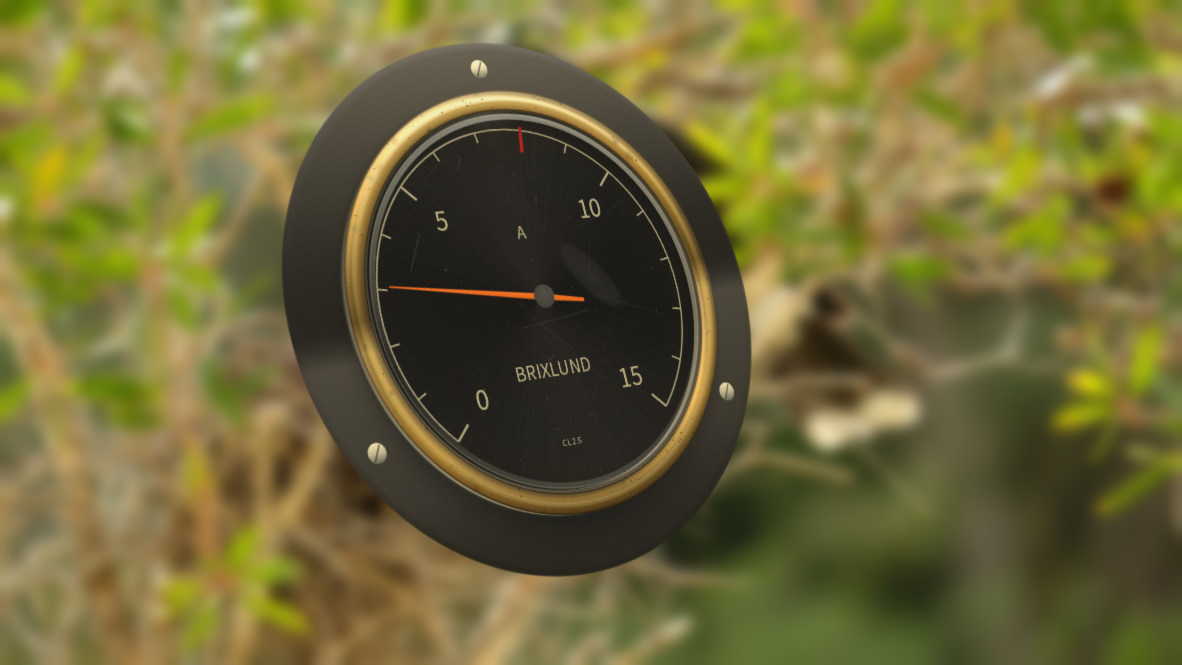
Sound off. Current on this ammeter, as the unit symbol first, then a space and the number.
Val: A 3
